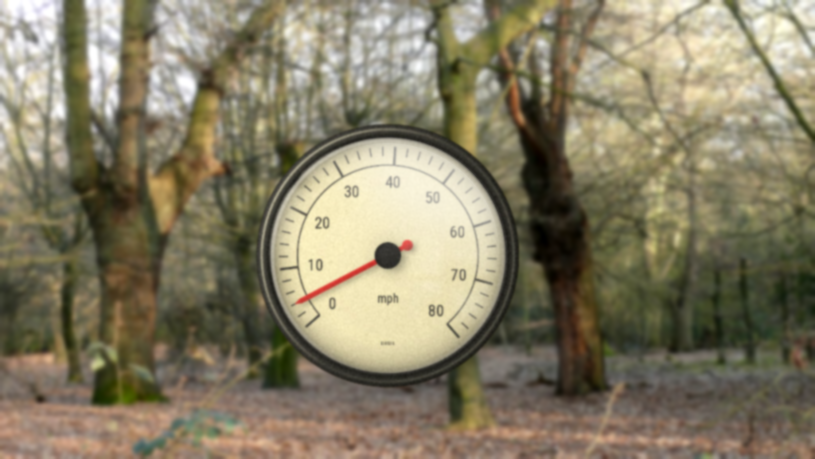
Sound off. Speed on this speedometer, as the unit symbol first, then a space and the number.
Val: mph 4
